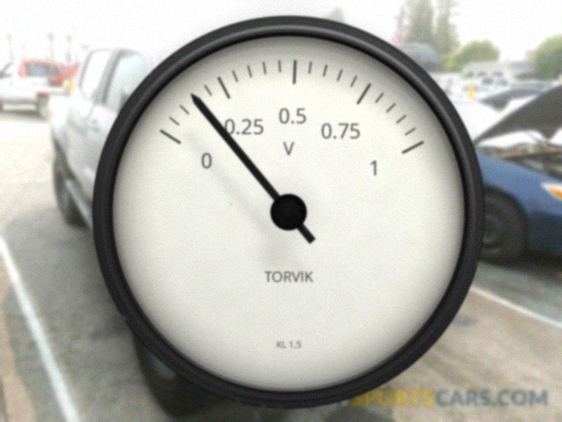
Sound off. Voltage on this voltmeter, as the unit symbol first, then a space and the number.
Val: V 0.15
